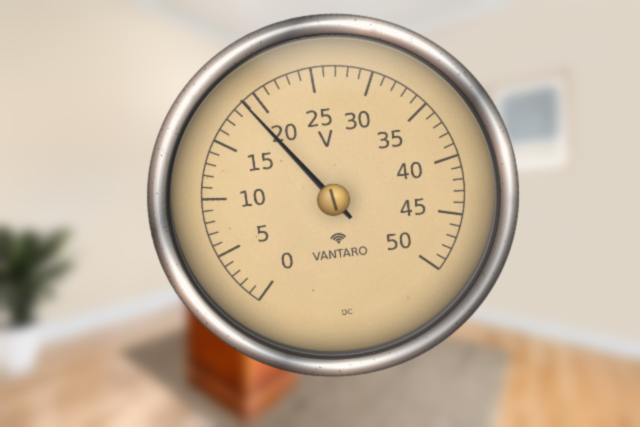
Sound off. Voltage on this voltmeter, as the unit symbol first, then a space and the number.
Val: V 19
